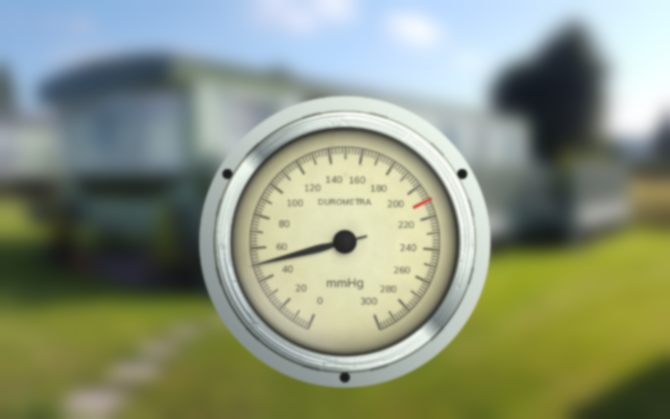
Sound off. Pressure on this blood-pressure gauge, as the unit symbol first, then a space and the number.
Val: mmHg 50
